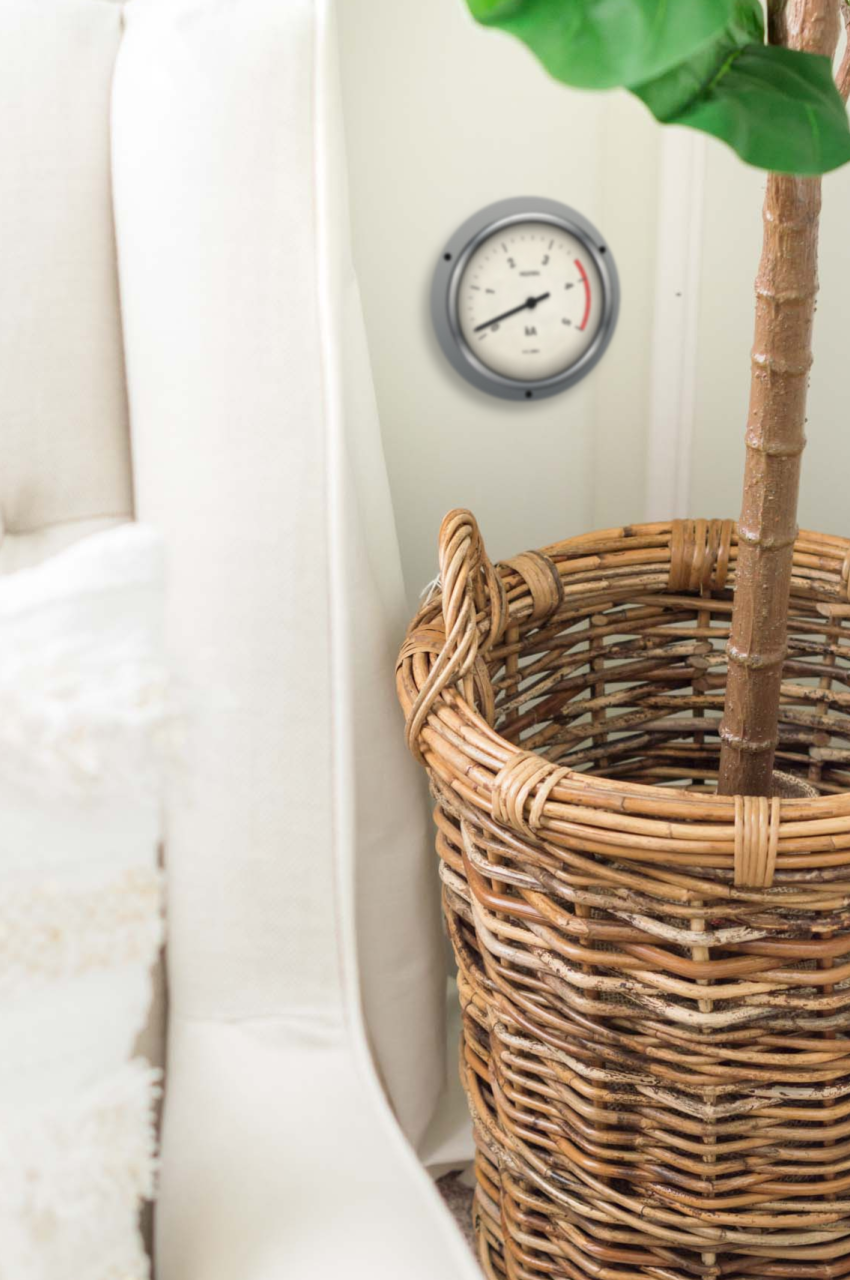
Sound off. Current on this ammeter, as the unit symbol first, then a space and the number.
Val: kA 0.2
